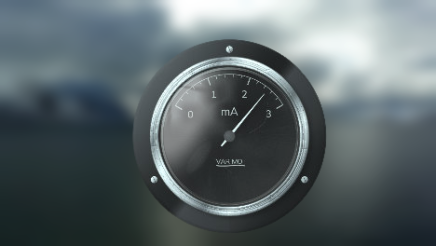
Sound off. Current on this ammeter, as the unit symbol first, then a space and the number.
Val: mA 2.5
